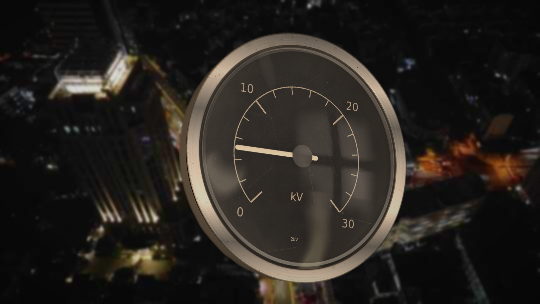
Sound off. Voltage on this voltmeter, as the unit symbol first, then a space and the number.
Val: kV 5
